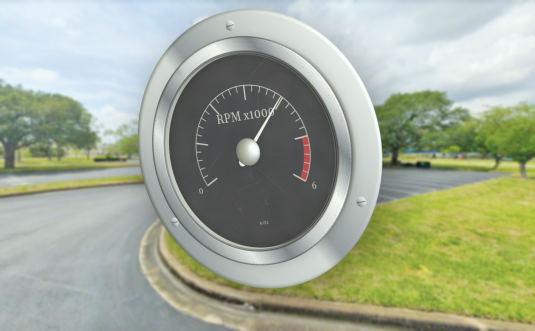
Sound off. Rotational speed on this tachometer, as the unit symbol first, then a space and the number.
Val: rpm 4000
